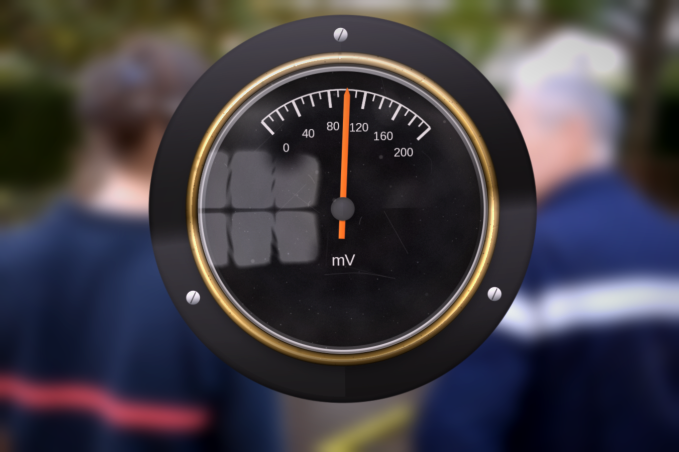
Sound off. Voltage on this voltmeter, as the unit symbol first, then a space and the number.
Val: mV 100
